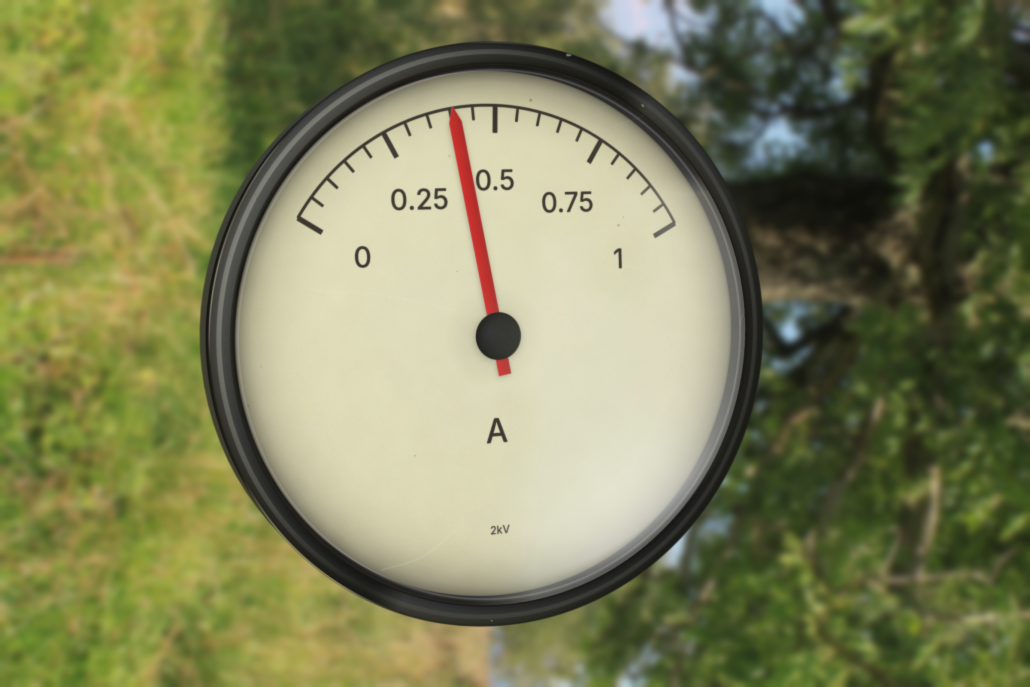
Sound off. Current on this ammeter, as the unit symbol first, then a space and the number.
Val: A 0.4
